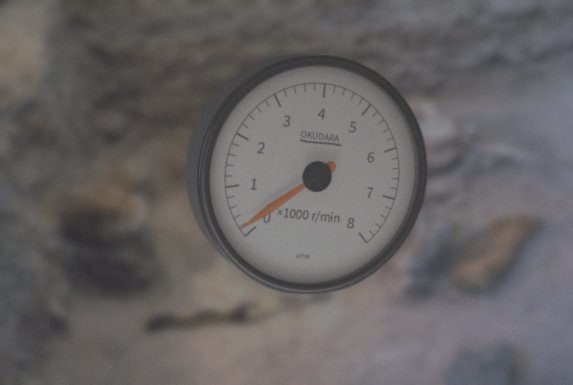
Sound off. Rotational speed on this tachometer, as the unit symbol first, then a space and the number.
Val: rpm 200
